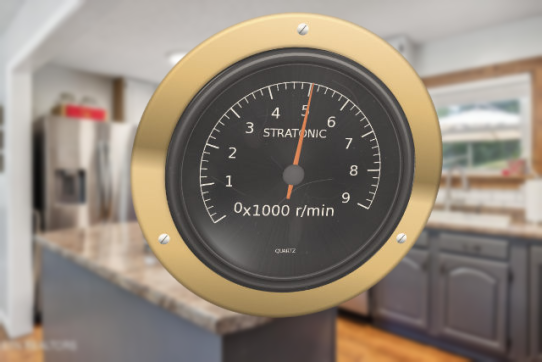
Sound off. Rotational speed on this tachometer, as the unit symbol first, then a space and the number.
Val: rpm 5000
